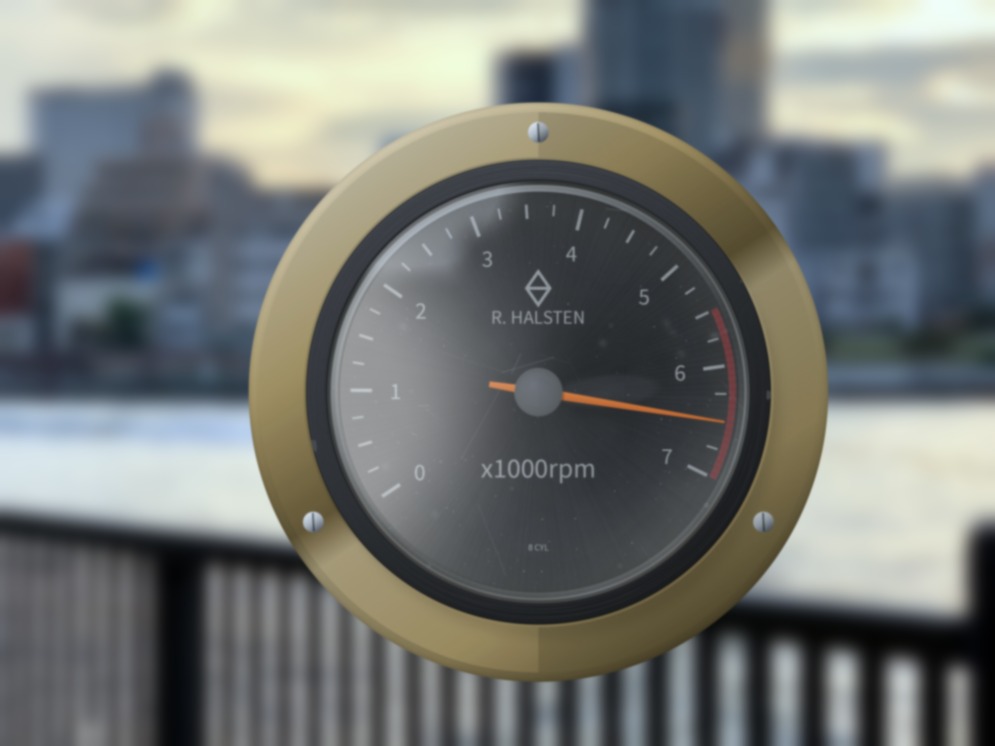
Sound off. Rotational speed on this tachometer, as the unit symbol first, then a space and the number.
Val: rpm 6500
